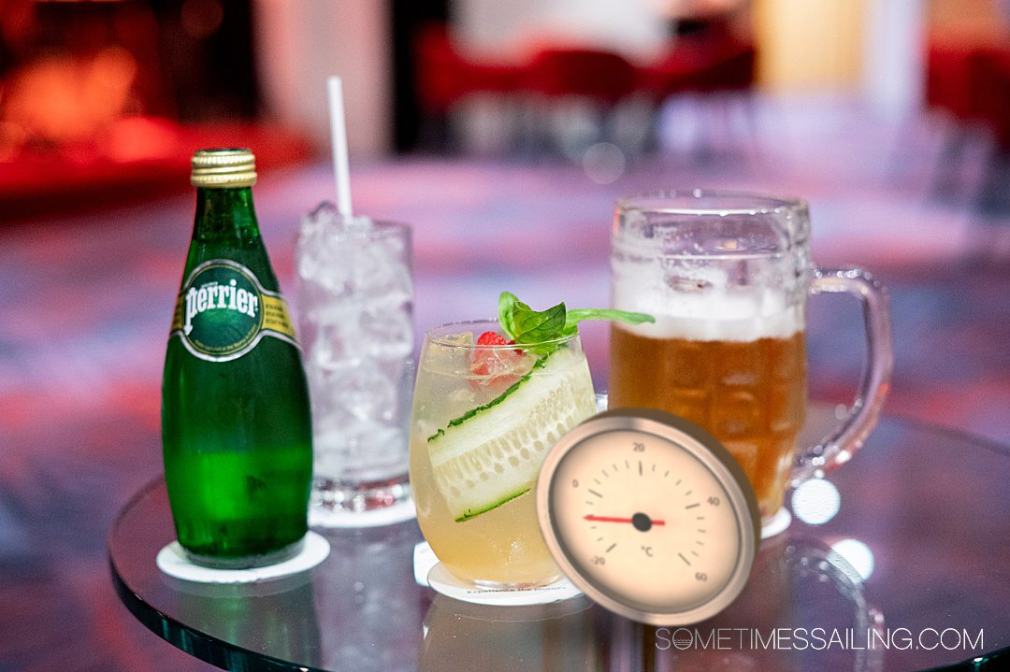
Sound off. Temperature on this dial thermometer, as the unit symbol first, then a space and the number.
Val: °C -8
